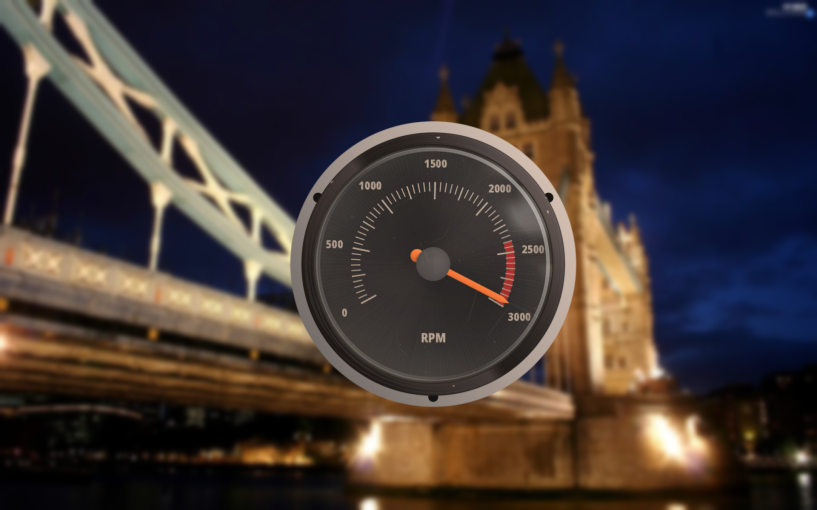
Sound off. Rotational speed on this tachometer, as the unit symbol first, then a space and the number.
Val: rpm 2950
